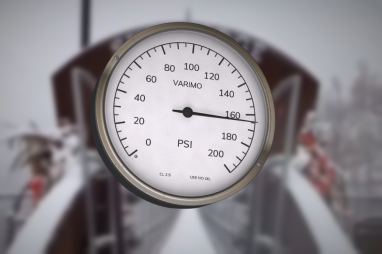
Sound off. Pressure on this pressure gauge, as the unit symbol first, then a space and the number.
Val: psi 165
